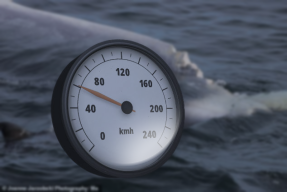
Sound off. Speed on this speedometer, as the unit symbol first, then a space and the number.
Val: km/h 60
